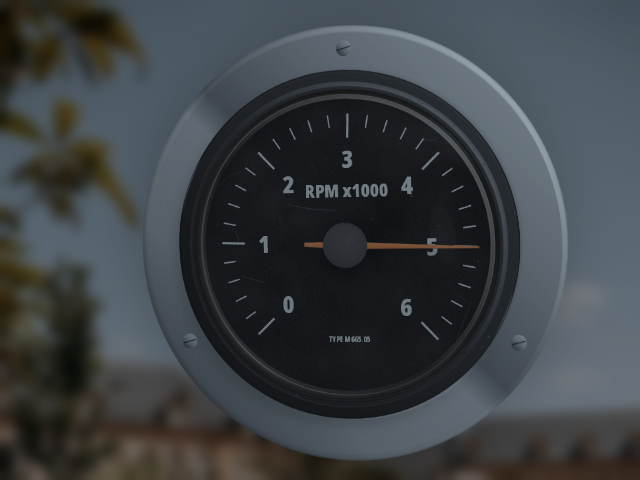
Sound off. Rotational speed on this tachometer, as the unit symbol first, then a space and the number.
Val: rpm 5000
